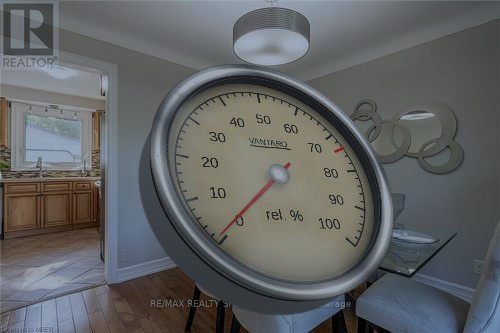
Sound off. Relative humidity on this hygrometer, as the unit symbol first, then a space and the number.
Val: % 1
